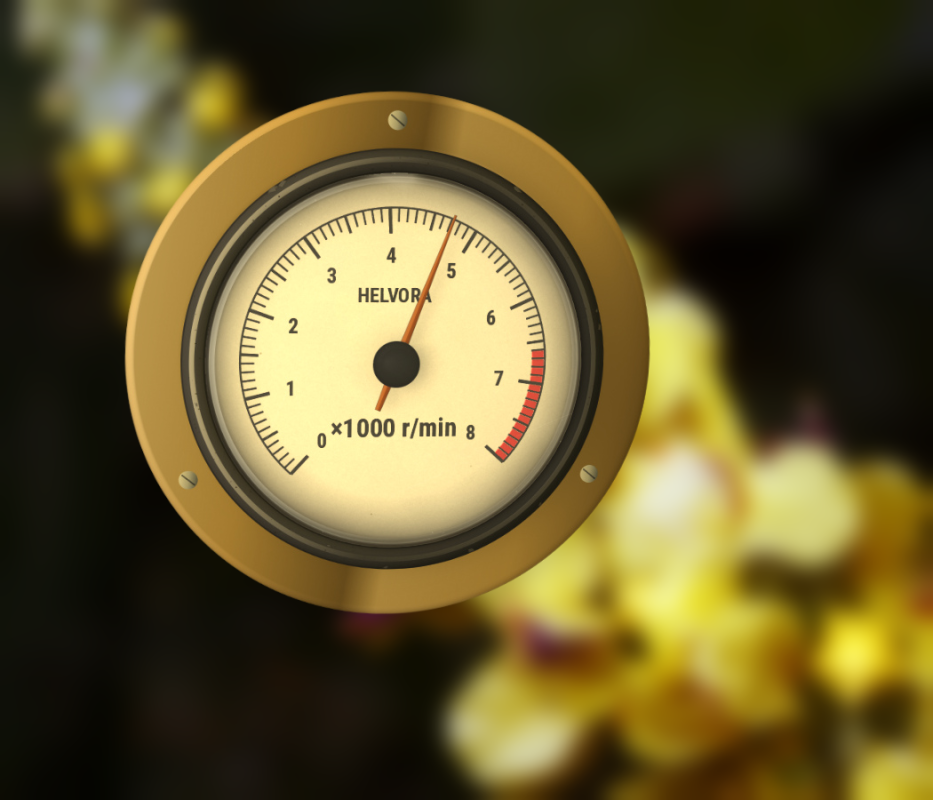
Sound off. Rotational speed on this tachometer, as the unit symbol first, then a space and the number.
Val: rpm 4700
